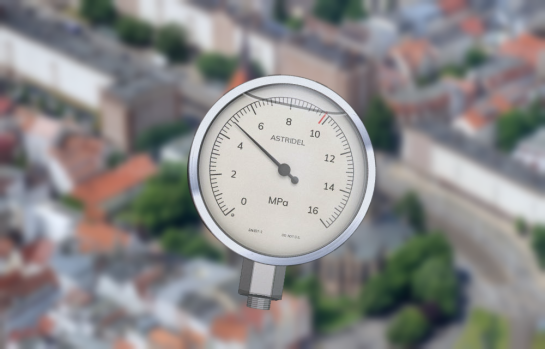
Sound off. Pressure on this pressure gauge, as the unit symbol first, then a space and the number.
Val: MPa 4.8
